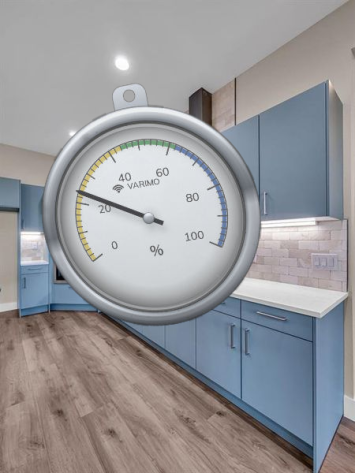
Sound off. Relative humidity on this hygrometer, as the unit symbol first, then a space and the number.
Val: % 24
